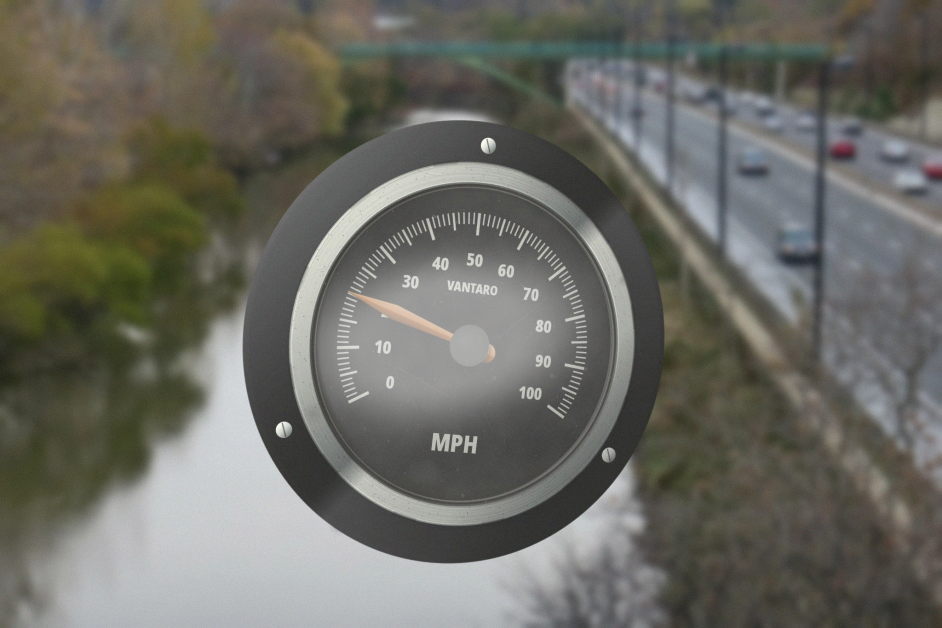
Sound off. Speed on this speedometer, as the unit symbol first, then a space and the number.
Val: mph 20
